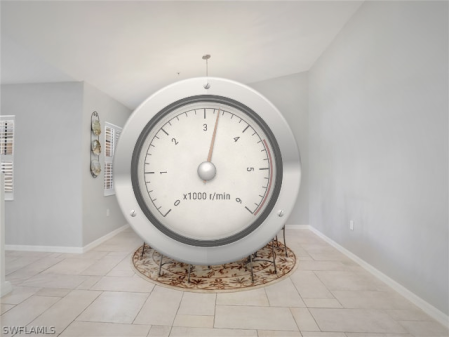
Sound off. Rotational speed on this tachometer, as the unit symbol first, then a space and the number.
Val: rpm 3300
